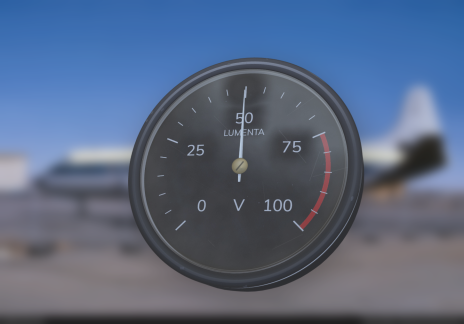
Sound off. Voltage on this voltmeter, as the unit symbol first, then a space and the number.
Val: V 50
